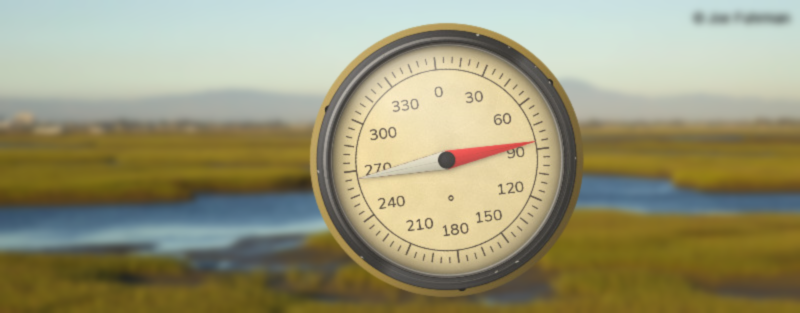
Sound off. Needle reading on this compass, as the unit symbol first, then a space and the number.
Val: ° 85
